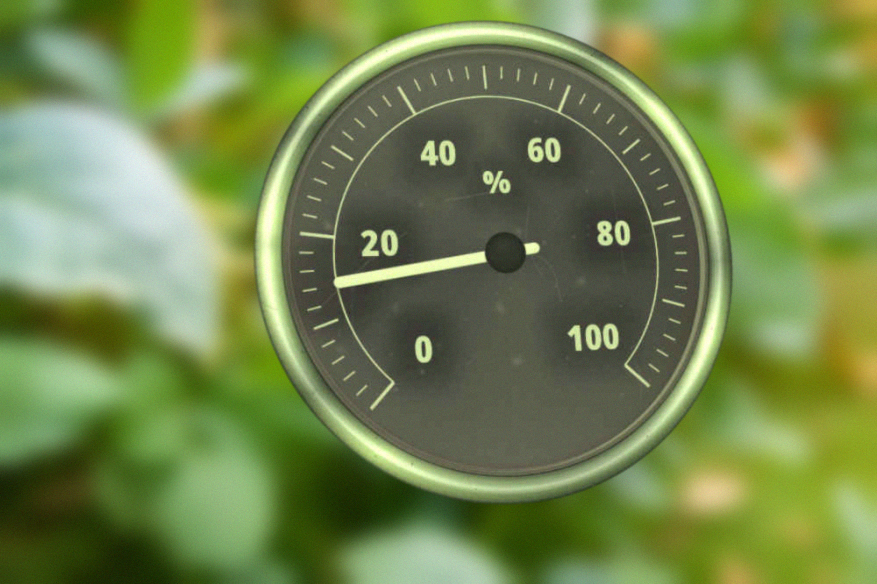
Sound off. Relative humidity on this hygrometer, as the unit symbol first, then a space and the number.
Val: % 14
